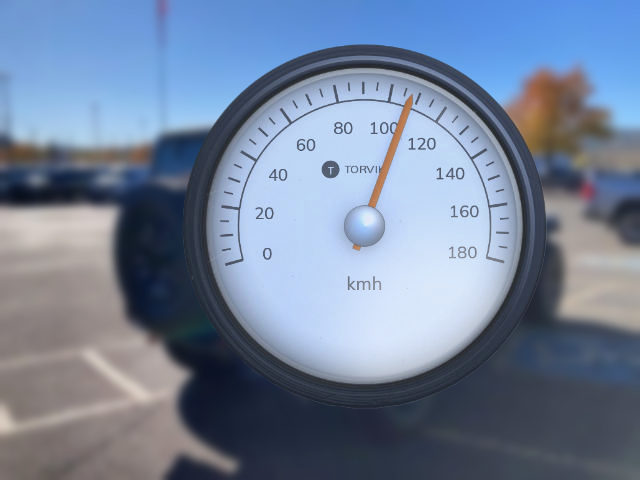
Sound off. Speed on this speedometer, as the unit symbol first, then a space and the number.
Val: km/h 107.5
